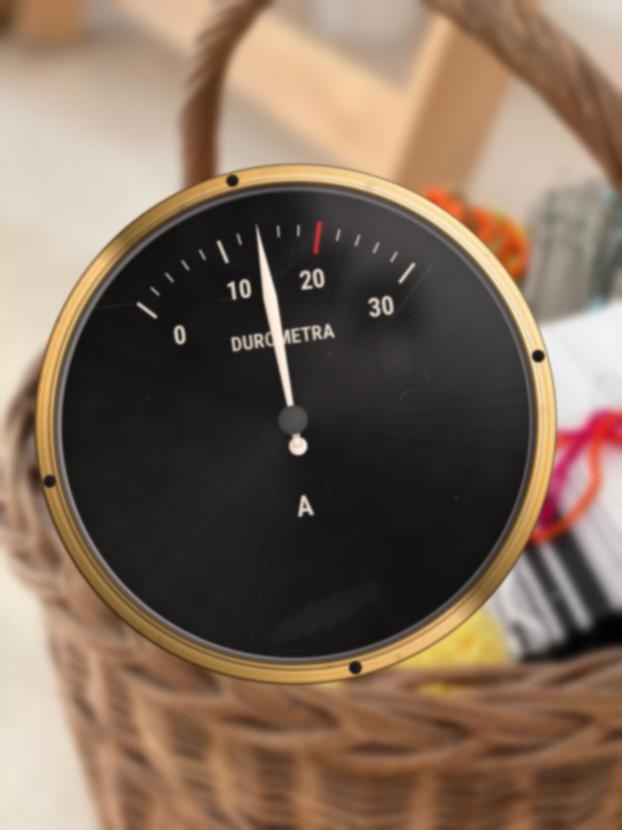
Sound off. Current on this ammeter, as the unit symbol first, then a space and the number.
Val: A 14
